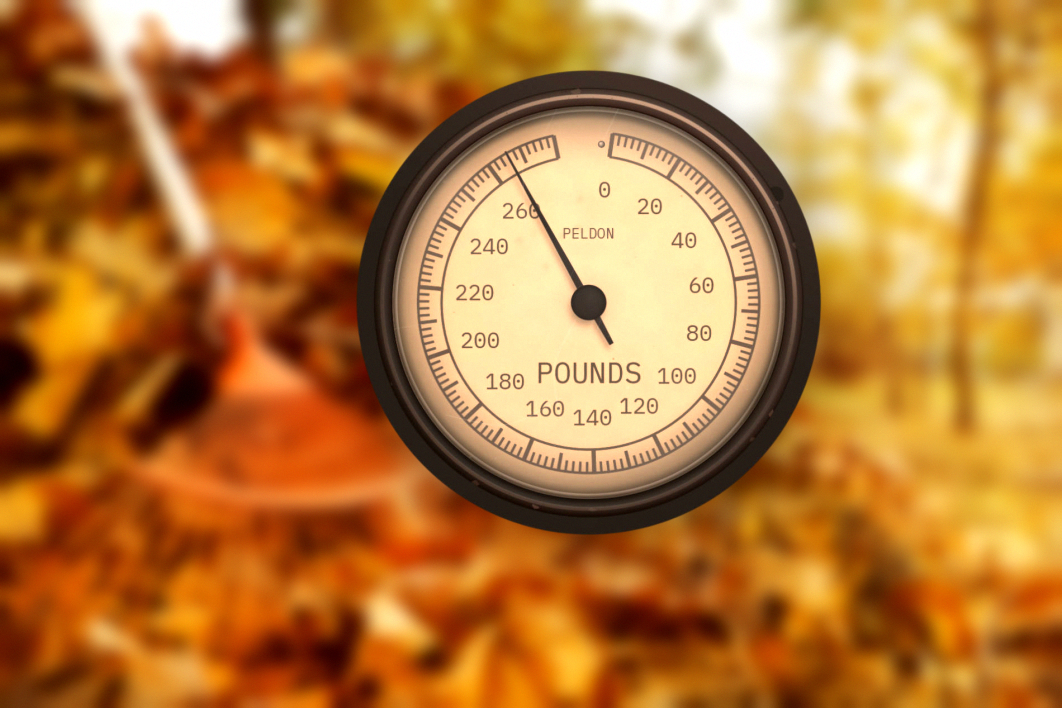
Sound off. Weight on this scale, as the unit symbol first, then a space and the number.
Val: lb 266
